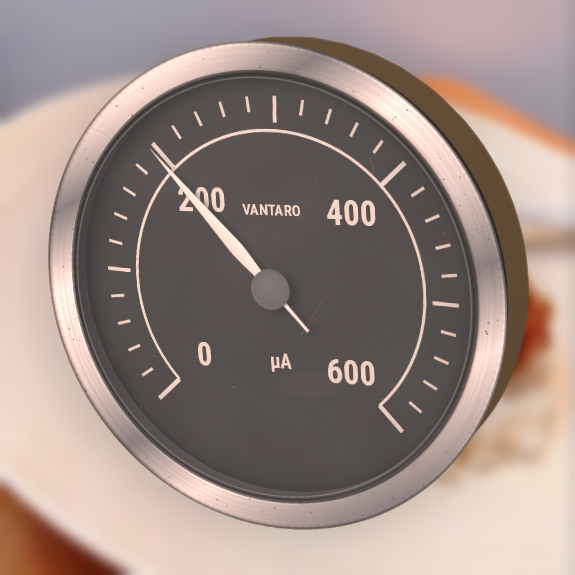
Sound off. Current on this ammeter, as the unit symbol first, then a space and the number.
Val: µA 200
